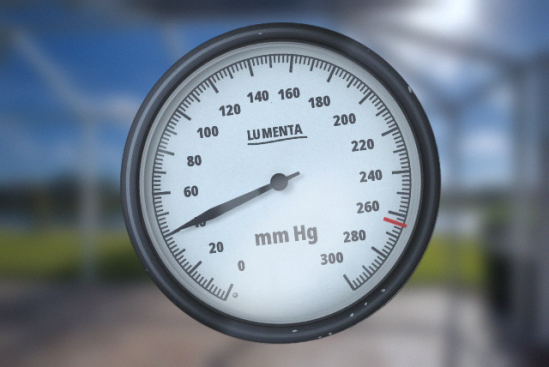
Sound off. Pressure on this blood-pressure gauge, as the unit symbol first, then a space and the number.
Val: mmHg 40
